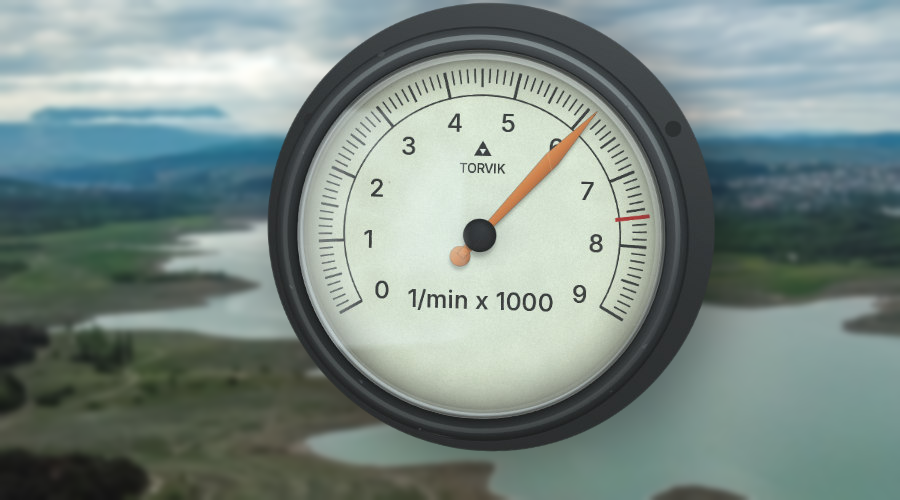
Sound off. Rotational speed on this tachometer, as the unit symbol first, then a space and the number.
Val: rpm 6100
